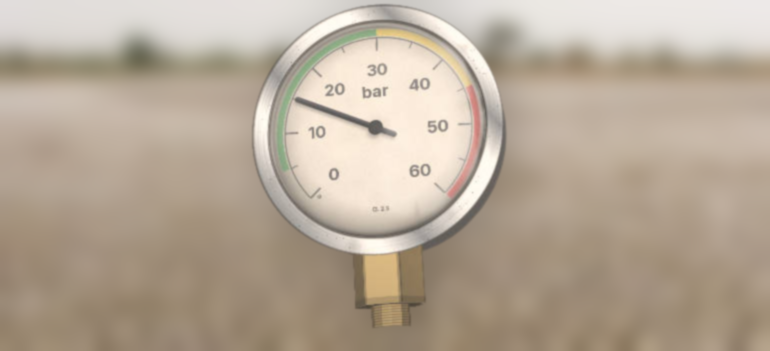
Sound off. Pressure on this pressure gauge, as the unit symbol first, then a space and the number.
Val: bar 15
